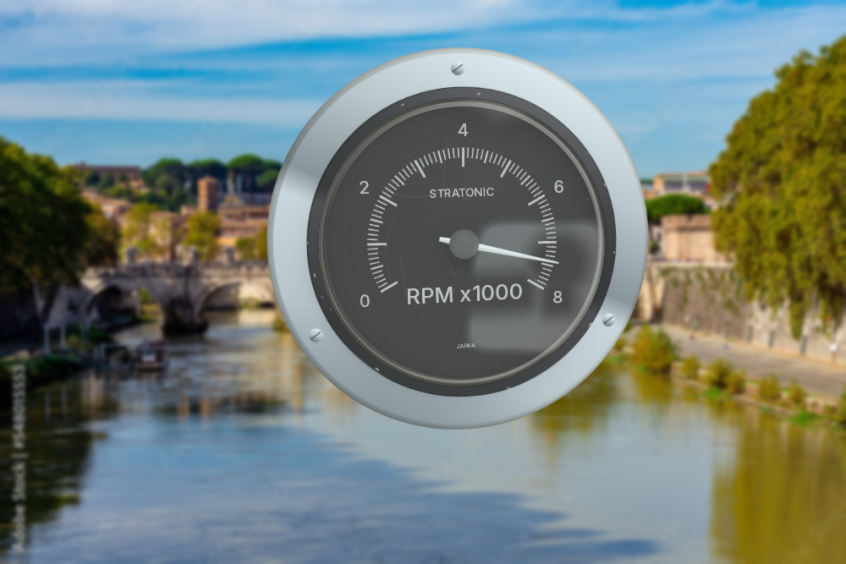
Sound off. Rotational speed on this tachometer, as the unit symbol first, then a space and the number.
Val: rpm 7400
